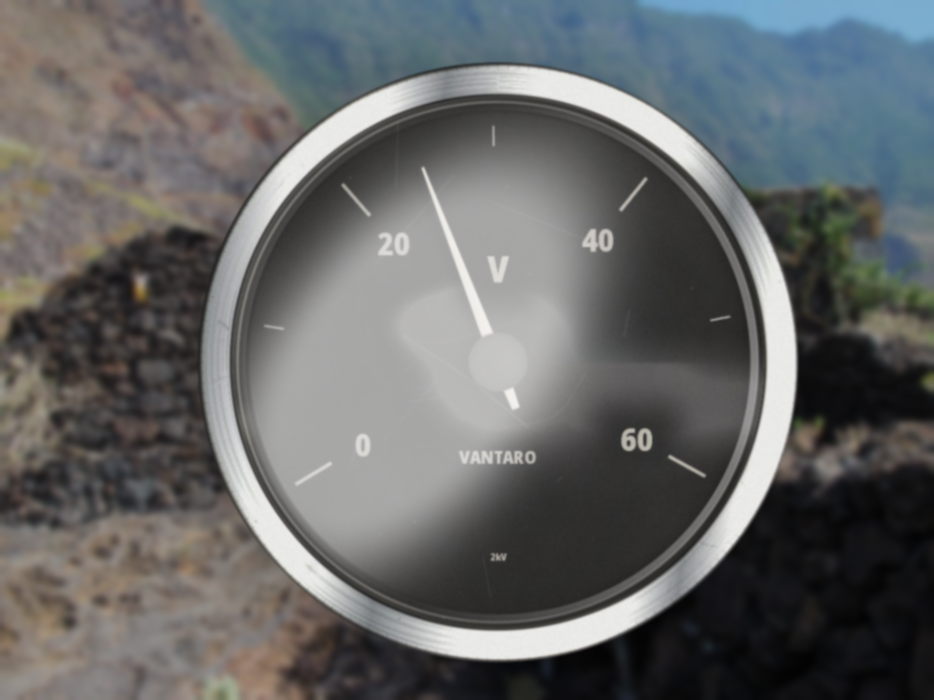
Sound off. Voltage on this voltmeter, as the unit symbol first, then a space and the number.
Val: V 25
